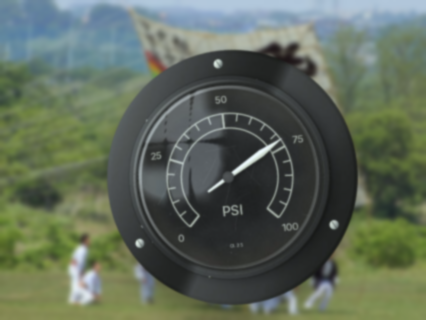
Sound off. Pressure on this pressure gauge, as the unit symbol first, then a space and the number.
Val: psi 72.5
